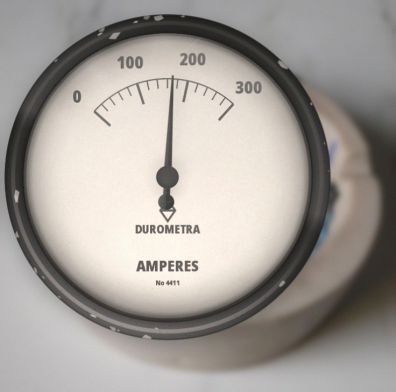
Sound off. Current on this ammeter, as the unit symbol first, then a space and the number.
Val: A 170
